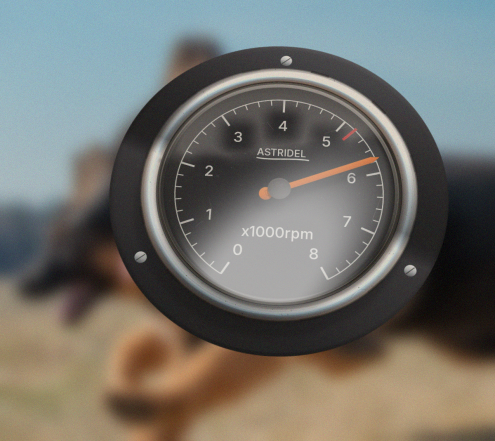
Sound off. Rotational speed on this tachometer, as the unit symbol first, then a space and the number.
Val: rpm 5800
